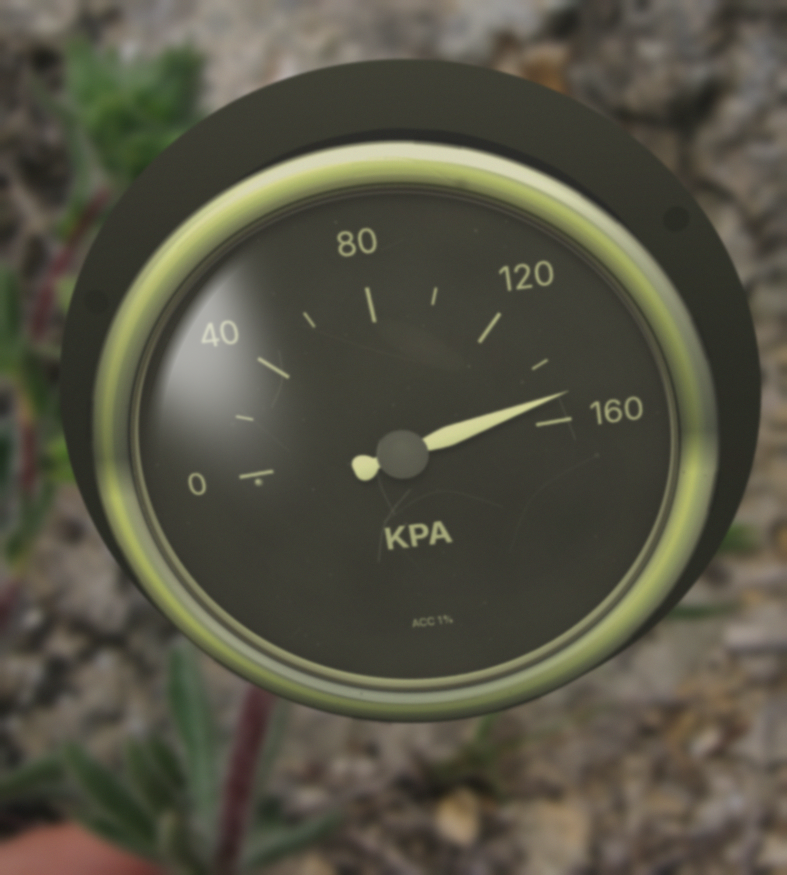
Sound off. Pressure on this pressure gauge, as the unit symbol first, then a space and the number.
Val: kPa 150
